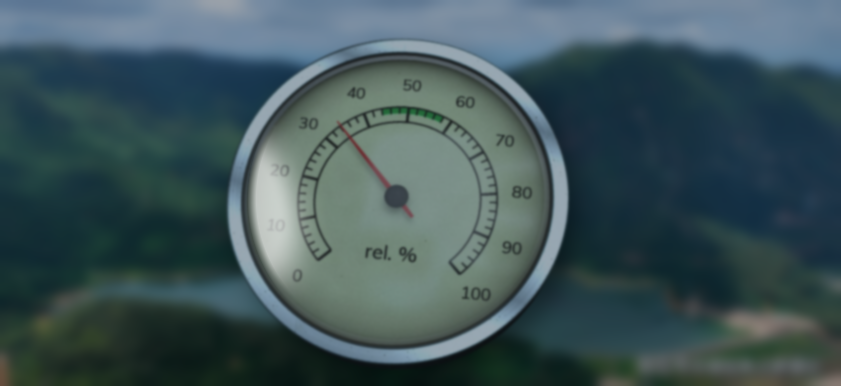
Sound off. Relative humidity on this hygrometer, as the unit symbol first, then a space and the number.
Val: % 34
